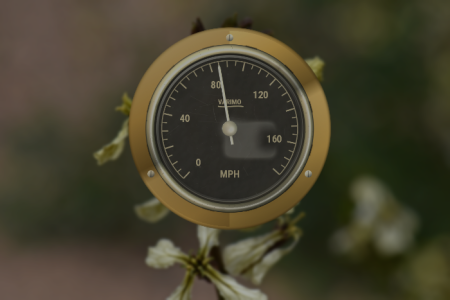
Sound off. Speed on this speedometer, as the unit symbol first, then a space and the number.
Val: mph 85
